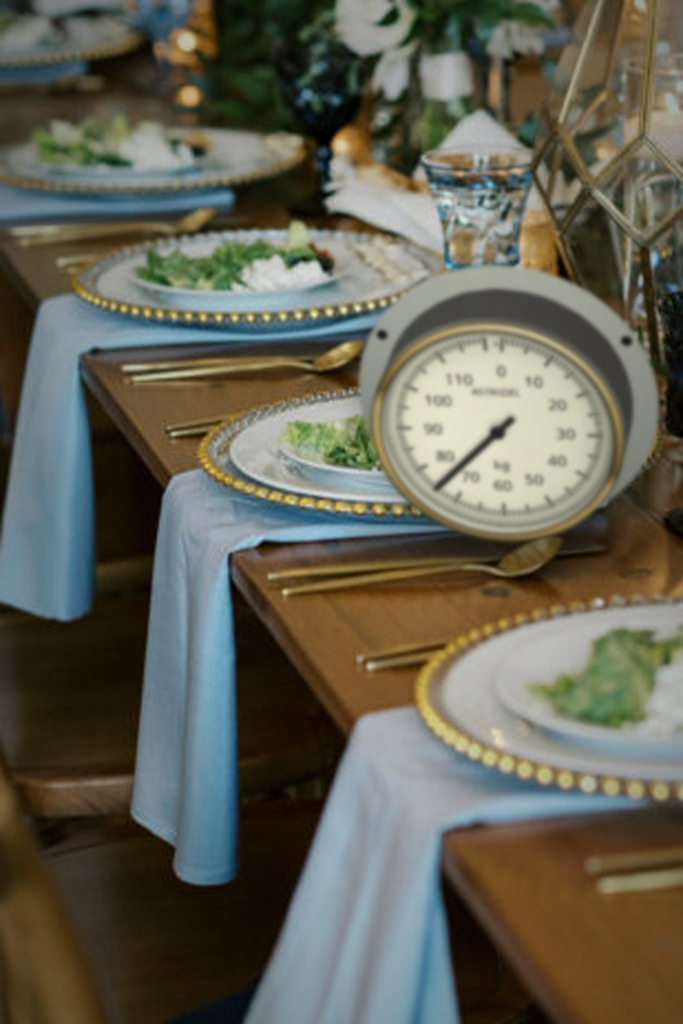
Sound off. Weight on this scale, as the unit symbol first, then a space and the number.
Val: kg 75
